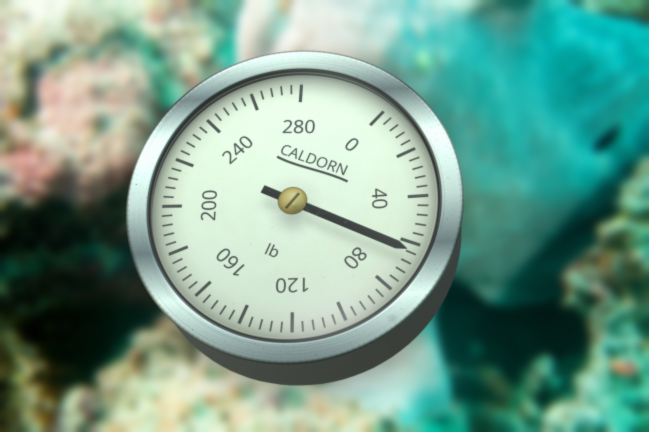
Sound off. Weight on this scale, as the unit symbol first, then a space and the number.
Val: lb 64
